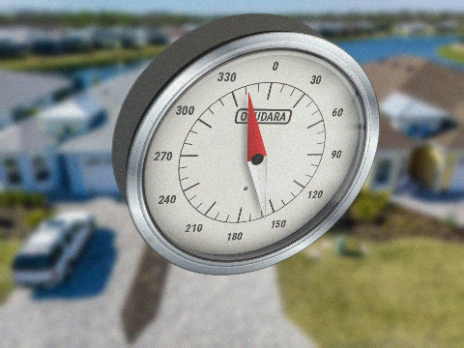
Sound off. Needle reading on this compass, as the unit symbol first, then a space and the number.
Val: ° 340
